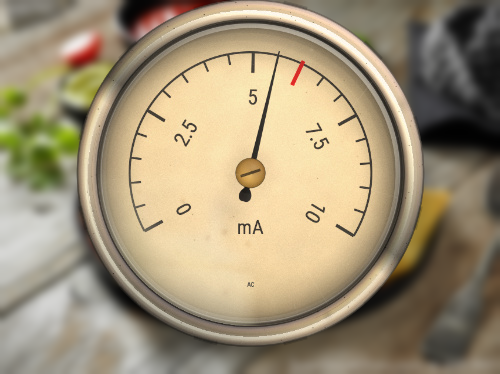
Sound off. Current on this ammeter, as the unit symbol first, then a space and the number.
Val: mA 5.5
